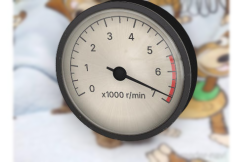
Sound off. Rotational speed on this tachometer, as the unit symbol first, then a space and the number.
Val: rpm 6750
